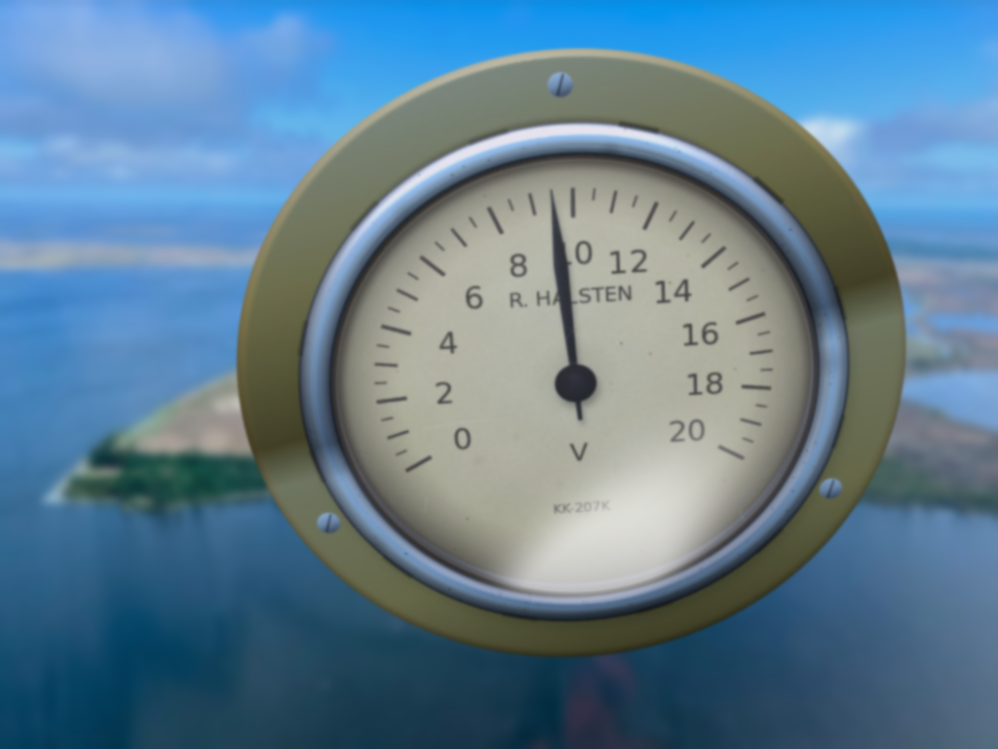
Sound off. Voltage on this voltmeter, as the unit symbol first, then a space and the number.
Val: V 9.5
